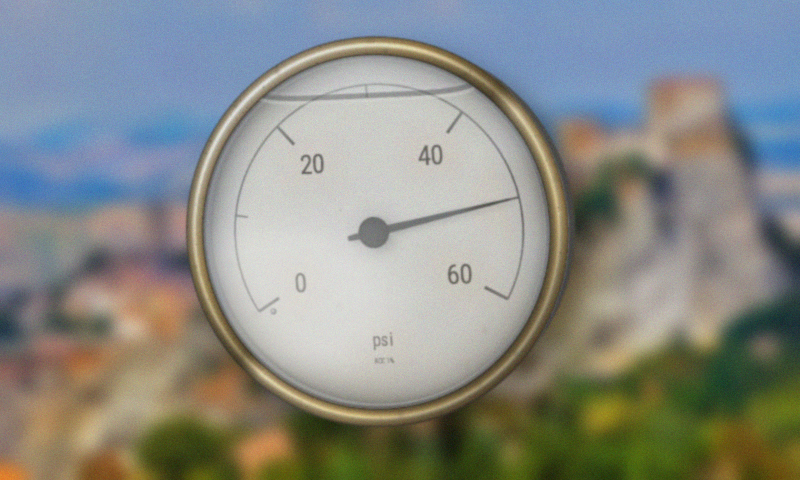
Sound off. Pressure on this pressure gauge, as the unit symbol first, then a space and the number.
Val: psi 50
